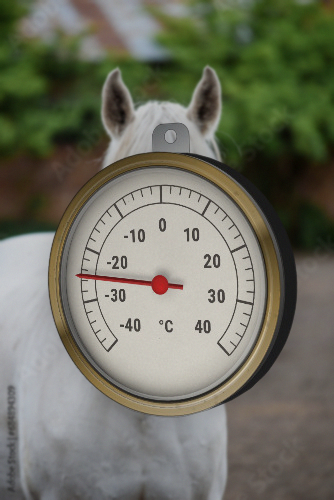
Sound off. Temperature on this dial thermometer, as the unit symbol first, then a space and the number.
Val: °C -25
